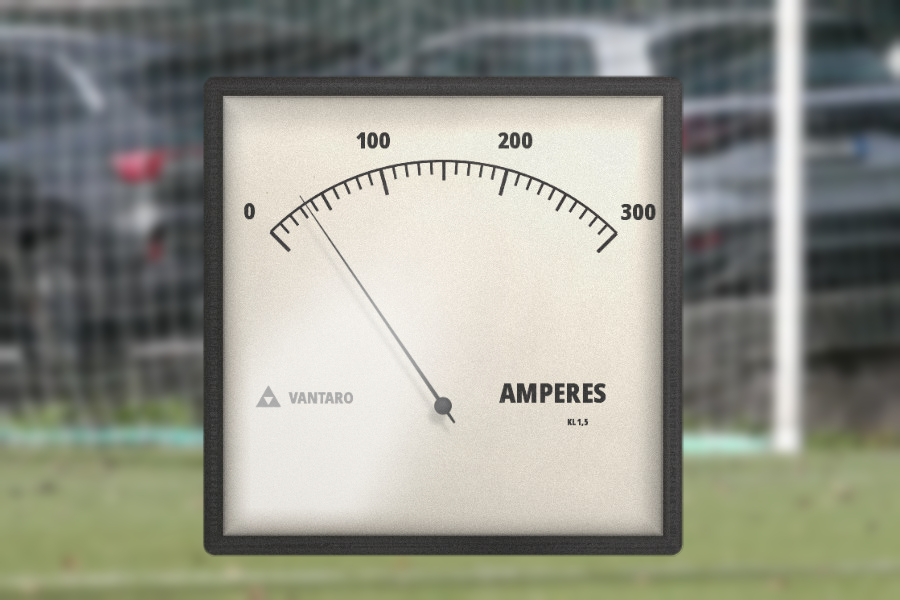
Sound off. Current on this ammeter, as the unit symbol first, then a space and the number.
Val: A 35
